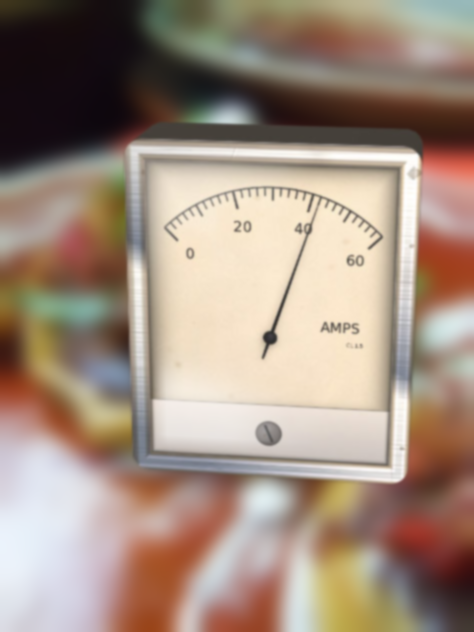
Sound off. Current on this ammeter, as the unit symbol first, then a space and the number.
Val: A 42
